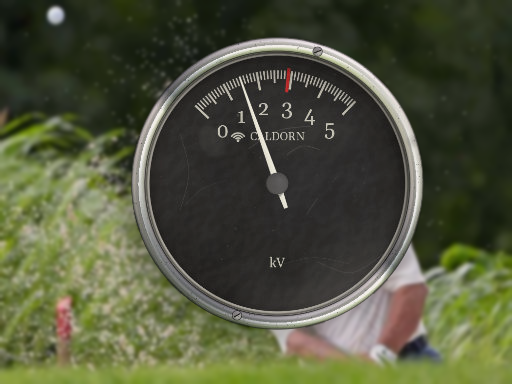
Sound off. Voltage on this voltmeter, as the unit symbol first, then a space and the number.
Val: kV 1.5
